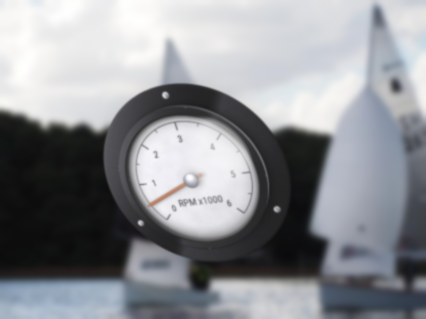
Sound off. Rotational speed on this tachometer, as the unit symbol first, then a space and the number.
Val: rpm 500
